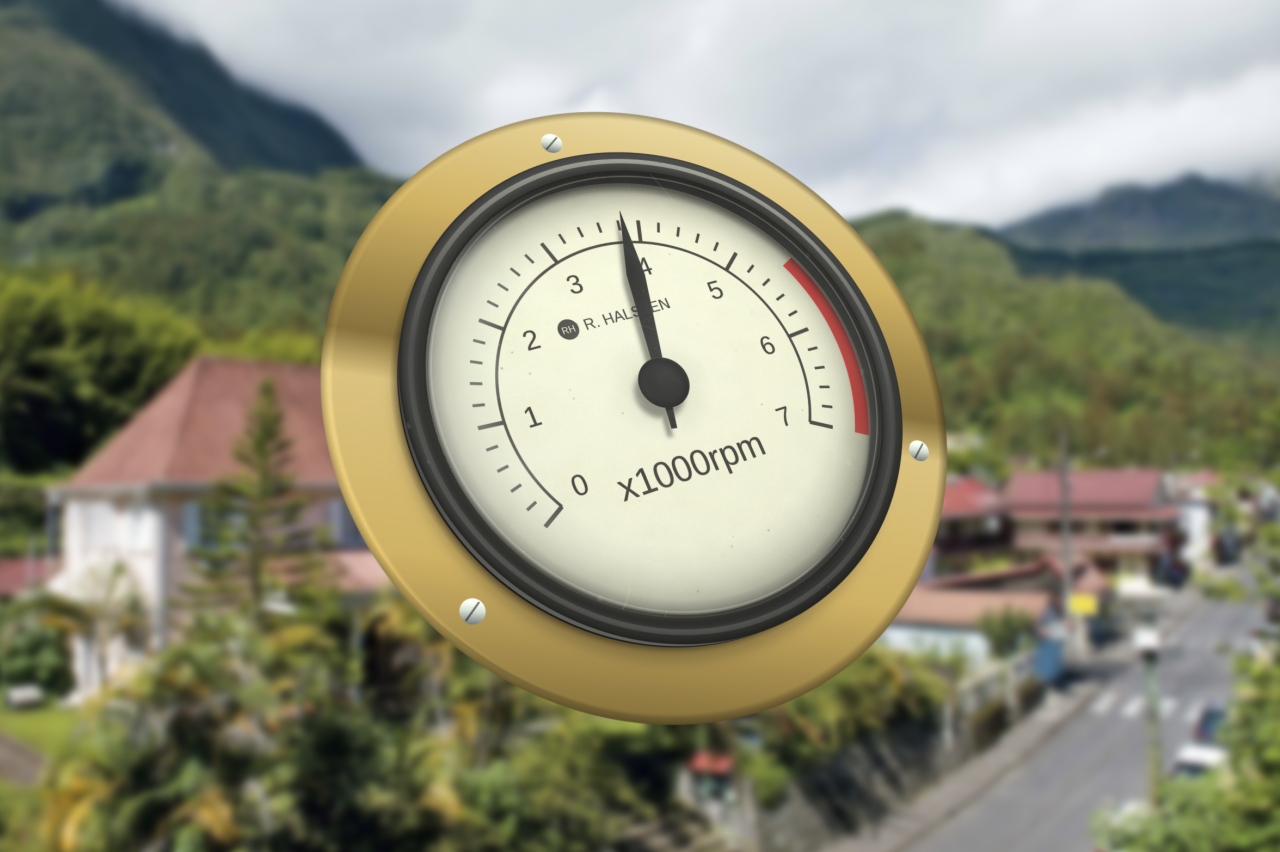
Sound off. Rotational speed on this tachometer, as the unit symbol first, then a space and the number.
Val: rpm 3800
